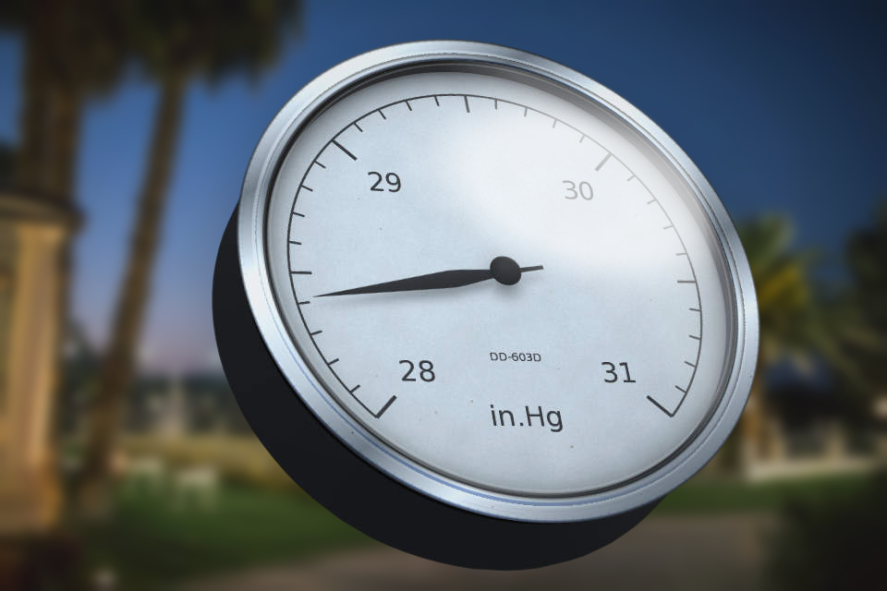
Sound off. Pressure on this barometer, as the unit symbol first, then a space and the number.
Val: inHg 28.4
